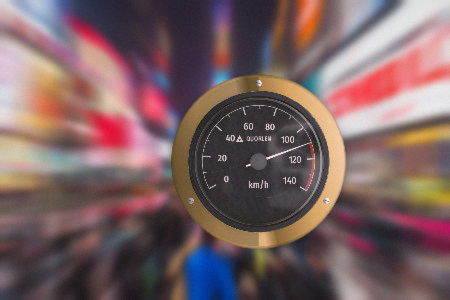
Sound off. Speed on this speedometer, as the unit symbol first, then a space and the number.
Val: km/h 110
